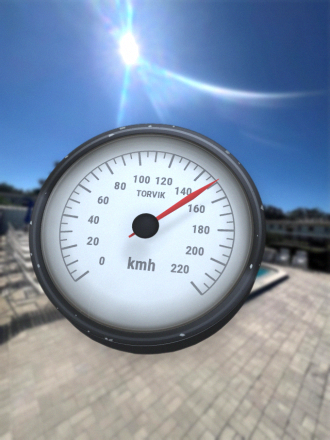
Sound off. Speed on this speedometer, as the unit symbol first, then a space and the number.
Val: km/h 150
